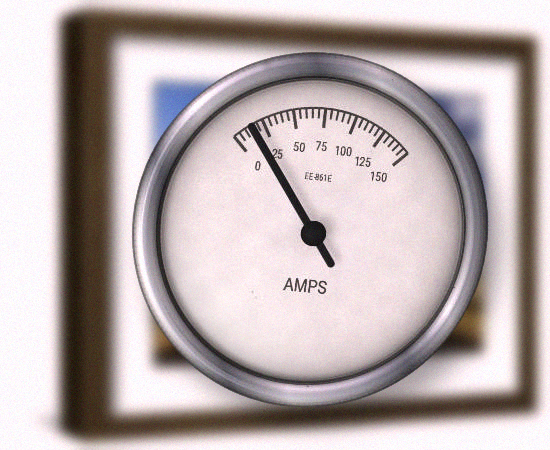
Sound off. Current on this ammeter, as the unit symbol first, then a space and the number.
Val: A 15
